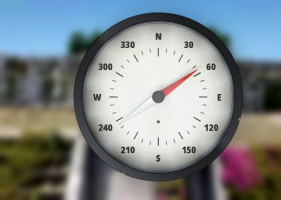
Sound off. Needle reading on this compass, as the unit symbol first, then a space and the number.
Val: ° 55
